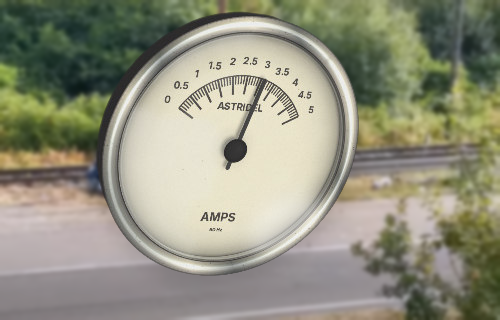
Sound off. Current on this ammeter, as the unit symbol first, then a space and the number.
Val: A 3
